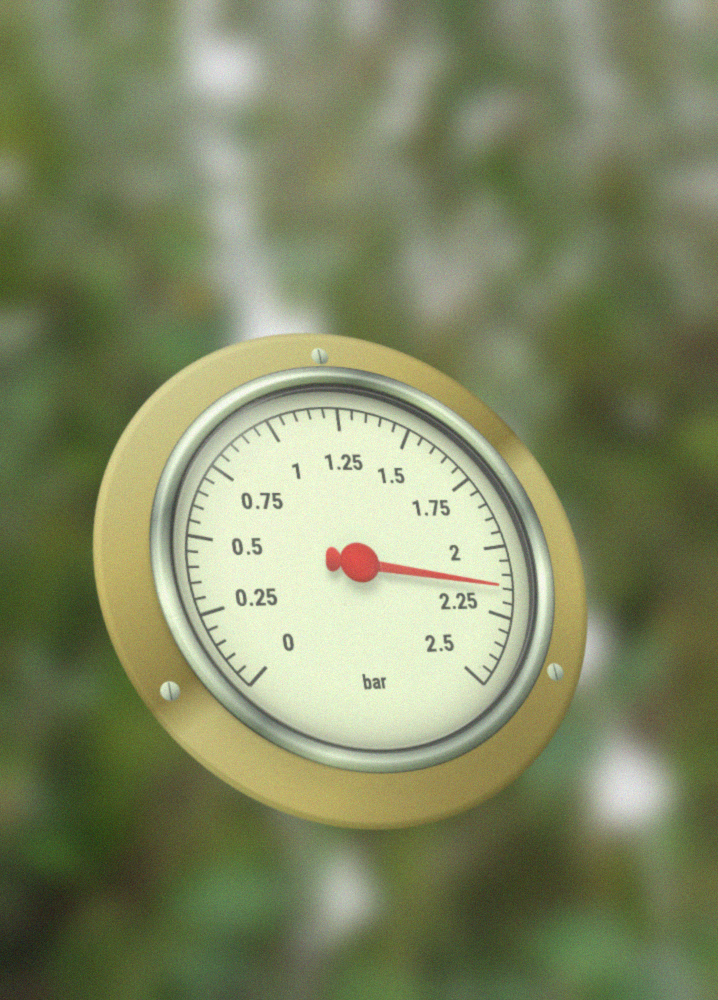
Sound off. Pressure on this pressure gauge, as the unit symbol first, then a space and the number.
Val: bar 2.15
